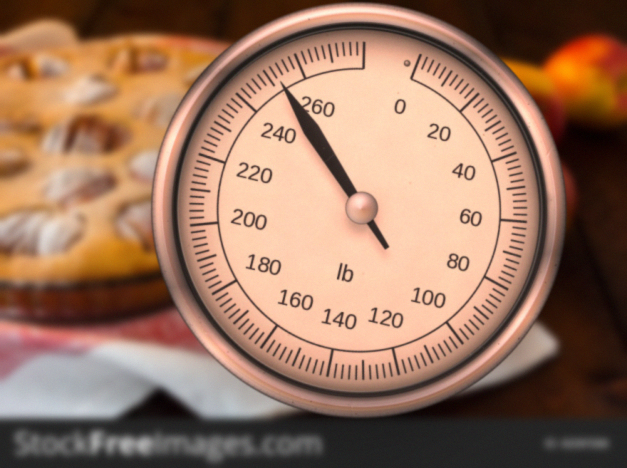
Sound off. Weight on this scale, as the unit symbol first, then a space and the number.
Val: lb 252
